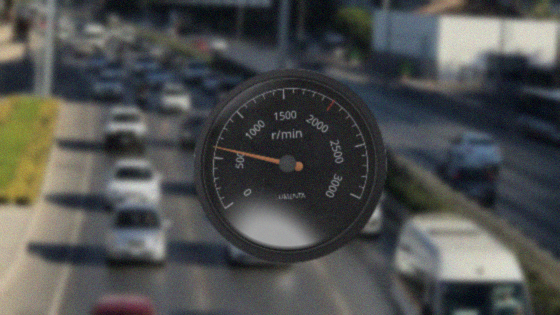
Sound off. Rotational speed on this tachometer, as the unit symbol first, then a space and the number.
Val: rpm 600
